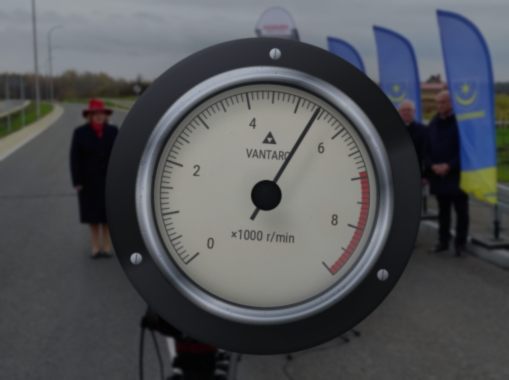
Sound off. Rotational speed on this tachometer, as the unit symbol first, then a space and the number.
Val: rpm 5400
